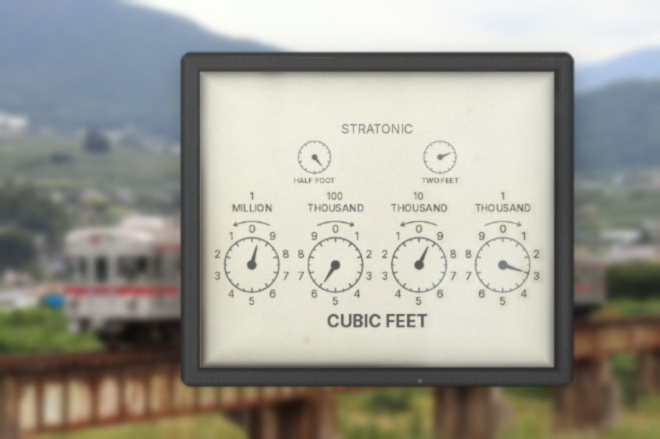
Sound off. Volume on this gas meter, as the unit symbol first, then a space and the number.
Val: ft³ 959300
